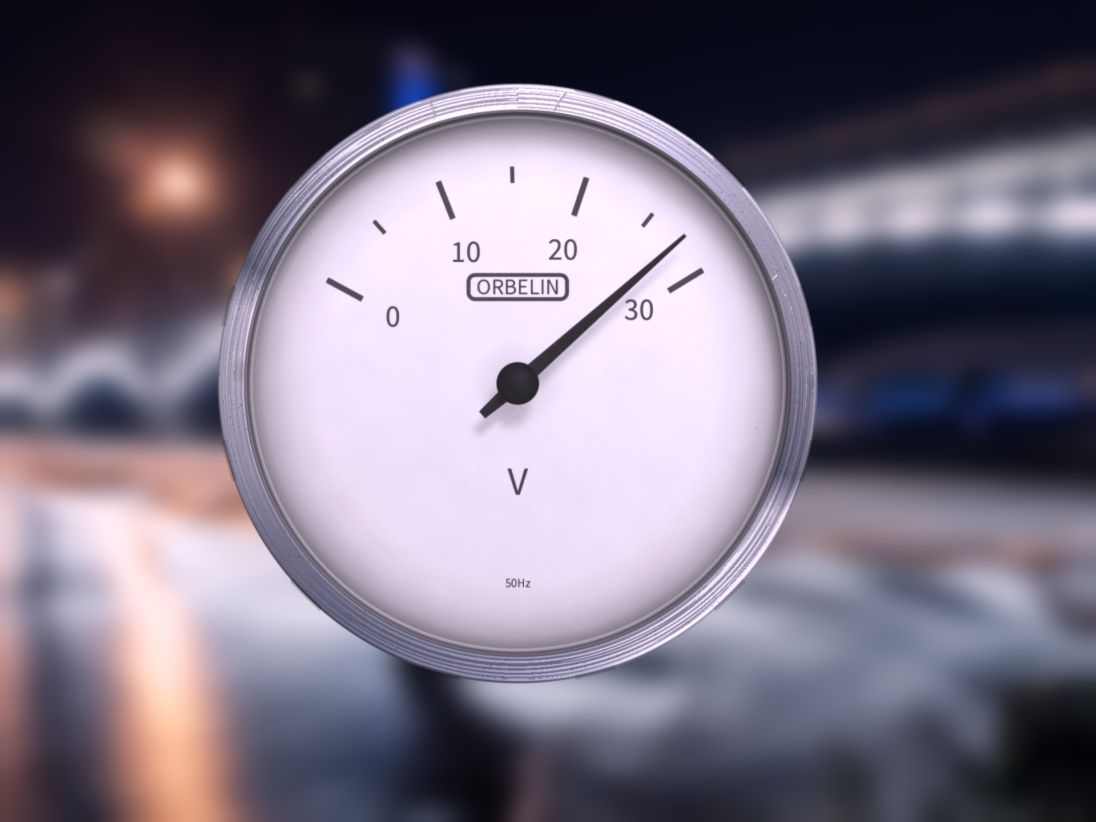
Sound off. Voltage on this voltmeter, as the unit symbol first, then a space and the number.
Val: V 27.5
